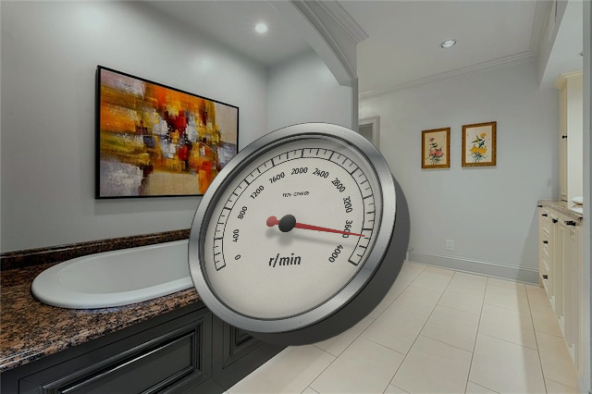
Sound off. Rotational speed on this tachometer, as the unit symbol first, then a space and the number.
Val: rpm 3700
